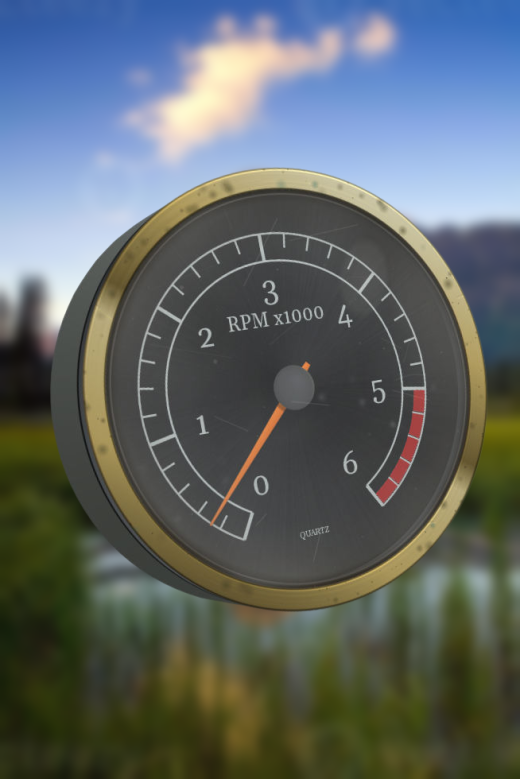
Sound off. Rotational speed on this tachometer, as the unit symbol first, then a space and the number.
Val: rpm 300
